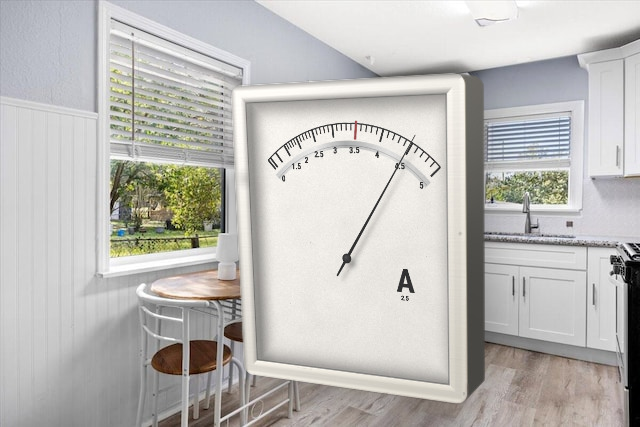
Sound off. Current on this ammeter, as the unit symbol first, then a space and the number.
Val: A 4.5
